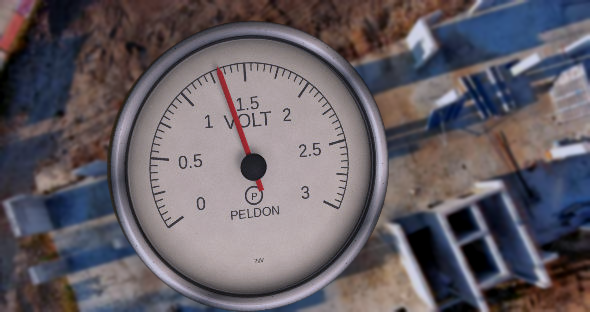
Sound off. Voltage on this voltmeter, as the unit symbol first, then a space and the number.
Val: V 1.3
